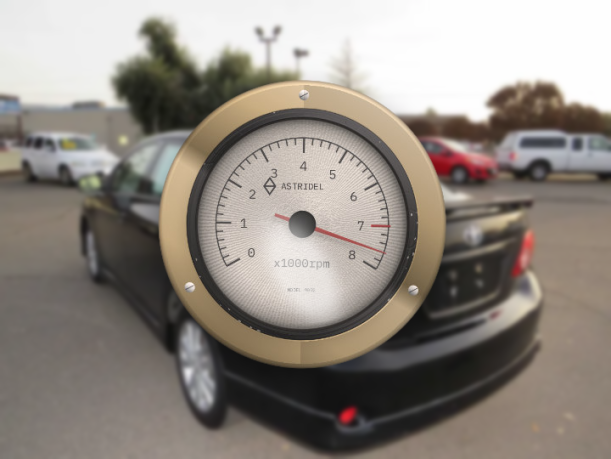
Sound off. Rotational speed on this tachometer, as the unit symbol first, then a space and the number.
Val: rpm 7600
